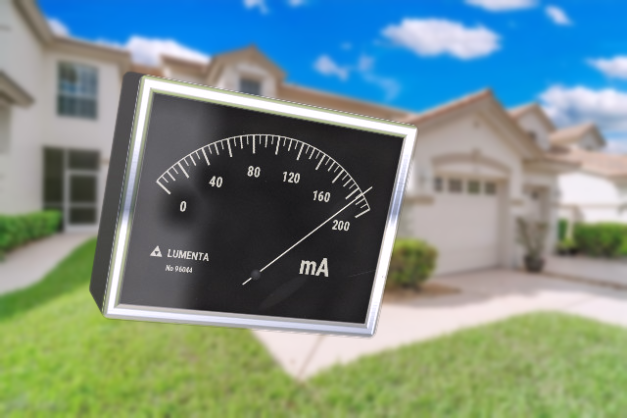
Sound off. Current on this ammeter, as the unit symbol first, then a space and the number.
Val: mA 185
